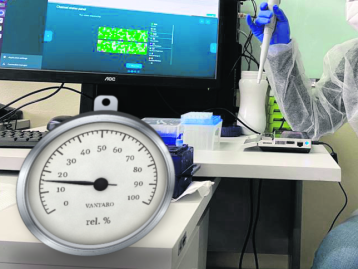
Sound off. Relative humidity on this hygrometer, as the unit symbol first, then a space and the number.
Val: % 16
